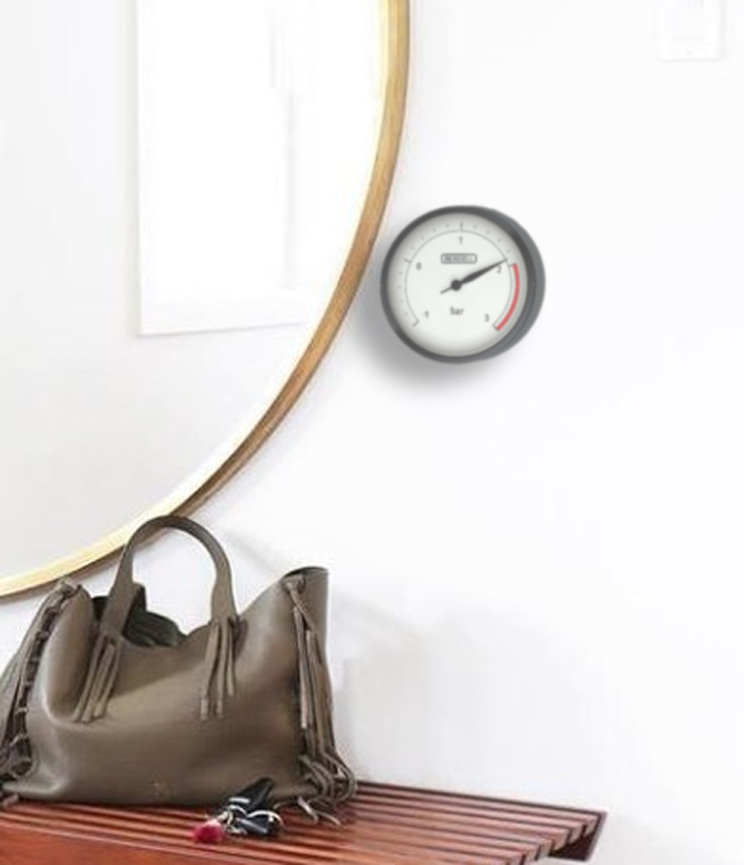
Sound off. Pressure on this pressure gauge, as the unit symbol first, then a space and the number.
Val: bar 1.9
